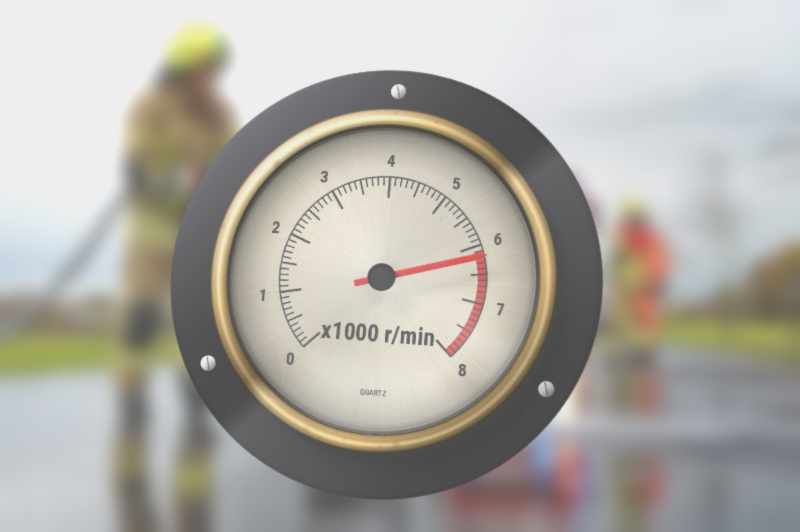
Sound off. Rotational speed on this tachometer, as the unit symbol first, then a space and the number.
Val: rpm 6200
